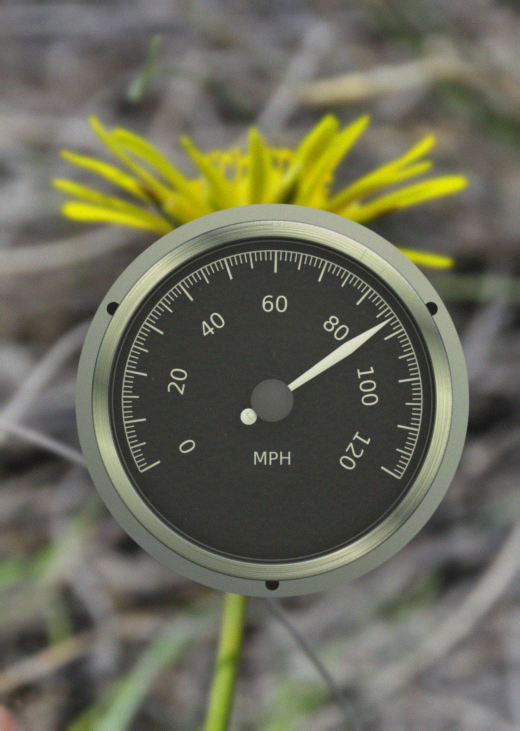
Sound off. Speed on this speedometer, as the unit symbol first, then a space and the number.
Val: mph 87
